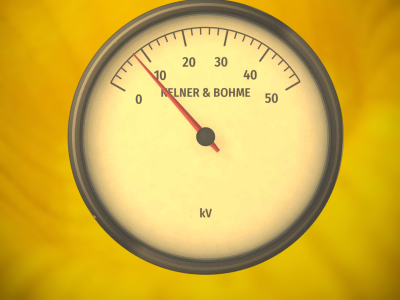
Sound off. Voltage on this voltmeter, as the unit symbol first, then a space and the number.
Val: kV 8
